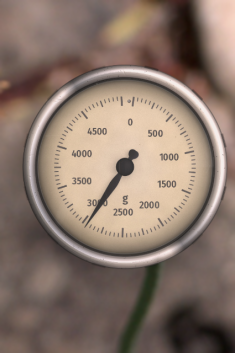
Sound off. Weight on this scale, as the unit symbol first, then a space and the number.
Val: g 2950
